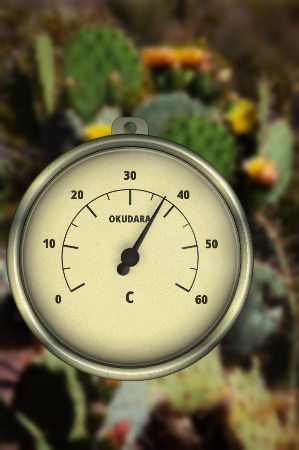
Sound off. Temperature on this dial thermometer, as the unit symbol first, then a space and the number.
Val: °C 37.5
